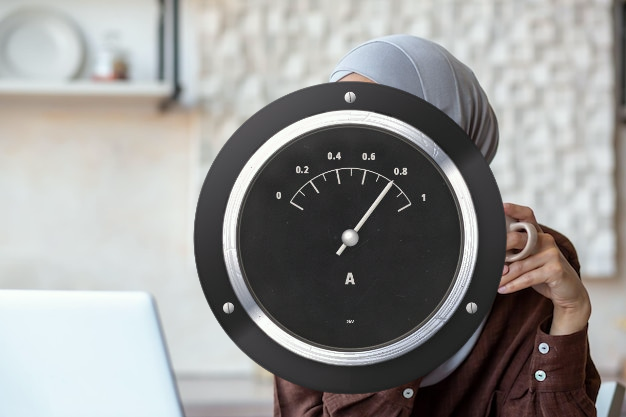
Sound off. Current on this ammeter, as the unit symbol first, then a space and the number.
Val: A 0.8
